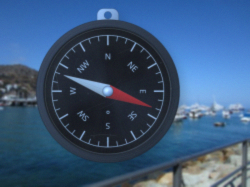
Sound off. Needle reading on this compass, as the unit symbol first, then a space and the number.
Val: ° 110
